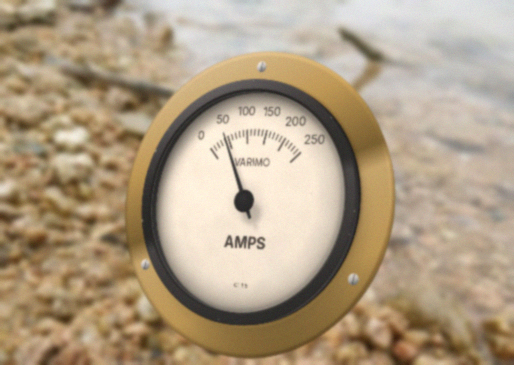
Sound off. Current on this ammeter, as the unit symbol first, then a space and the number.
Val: A 50
